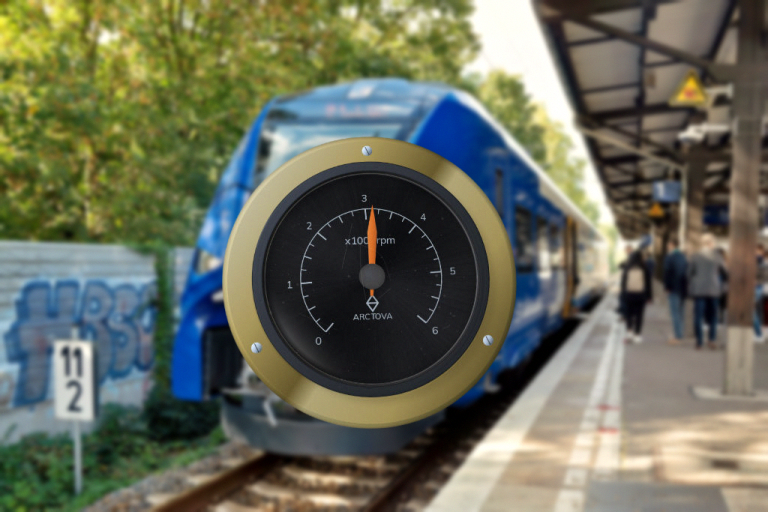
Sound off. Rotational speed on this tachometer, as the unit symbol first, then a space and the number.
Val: rpm 3125
